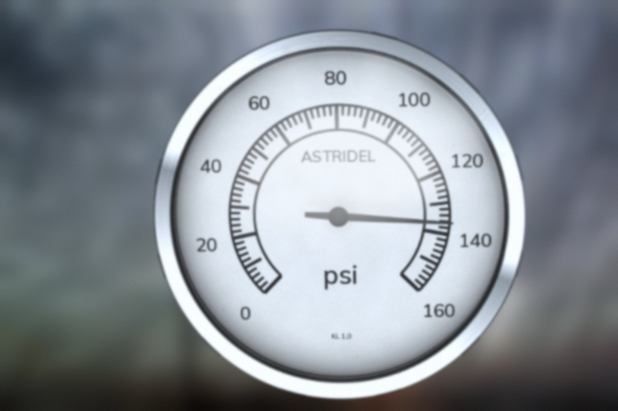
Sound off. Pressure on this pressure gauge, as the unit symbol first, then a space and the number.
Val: psi 136
